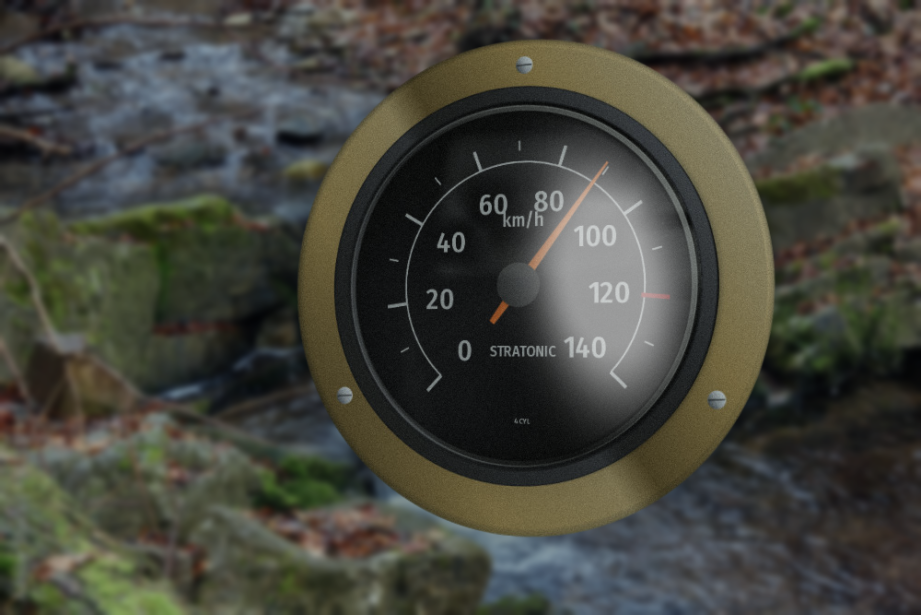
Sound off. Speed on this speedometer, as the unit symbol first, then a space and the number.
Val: km/h 90
